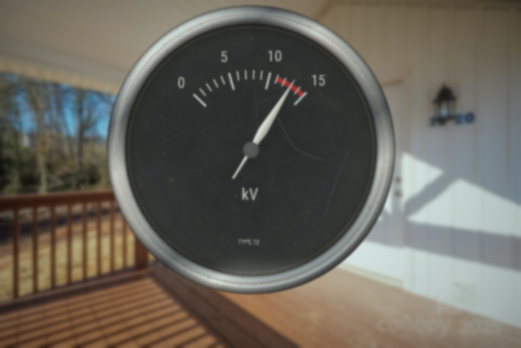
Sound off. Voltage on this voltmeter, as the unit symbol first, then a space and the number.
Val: kV 13
